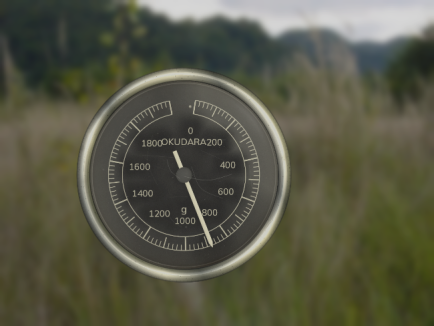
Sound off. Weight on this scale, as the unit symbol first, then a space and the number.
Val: g 880
